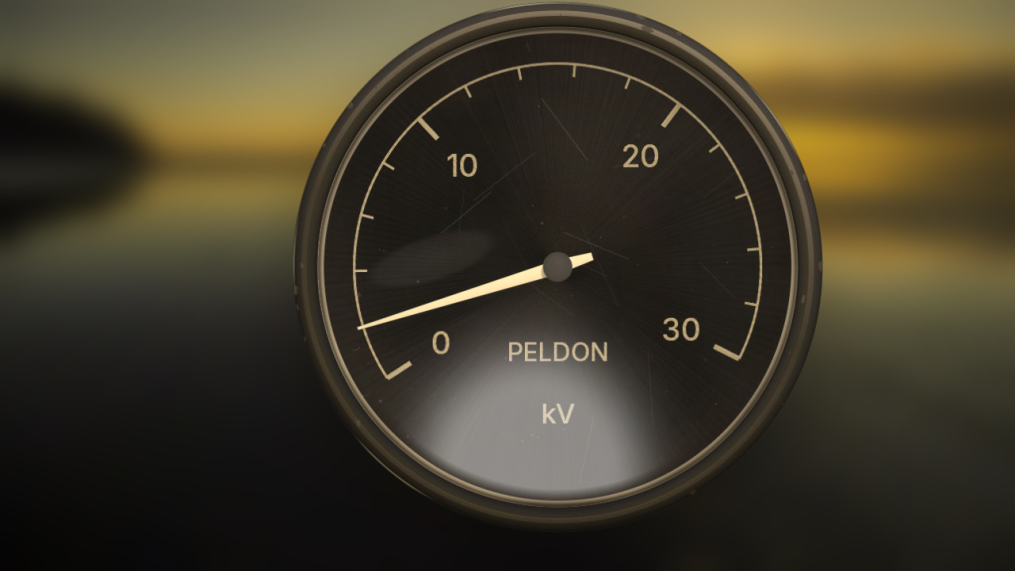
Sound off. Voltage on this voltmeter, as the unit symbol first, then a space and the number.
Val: kV 2
